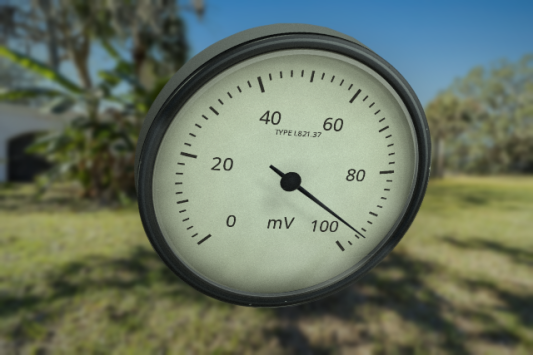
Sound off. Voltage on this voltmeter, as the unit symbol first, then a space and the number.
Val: mV 95
